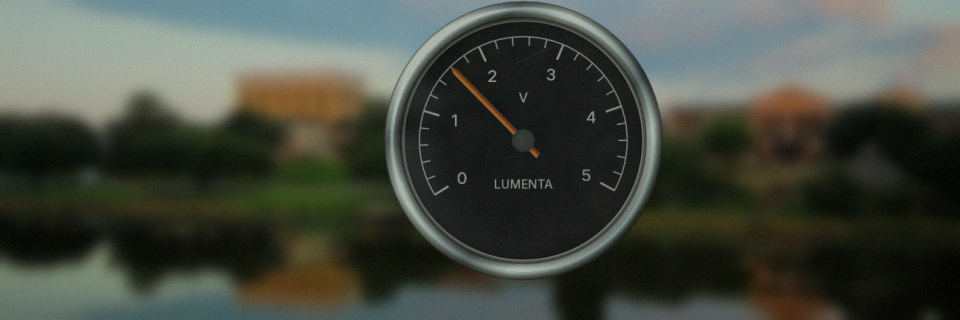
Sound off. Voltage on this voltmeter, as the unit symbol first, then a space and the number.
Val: V 1.6
